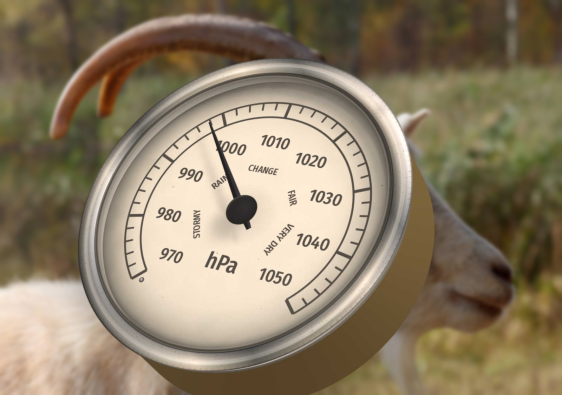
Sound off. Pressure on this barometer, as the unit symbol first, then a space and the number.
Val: hPa 998
